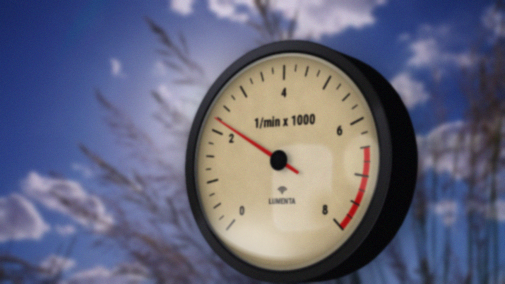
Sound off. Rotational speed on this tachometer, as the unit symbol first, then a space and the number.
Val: rpm 2250
